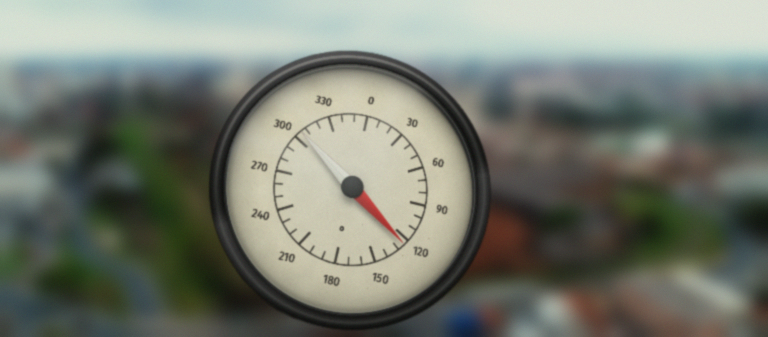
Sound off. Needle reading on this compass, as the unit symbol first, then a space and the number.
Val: ° 125
